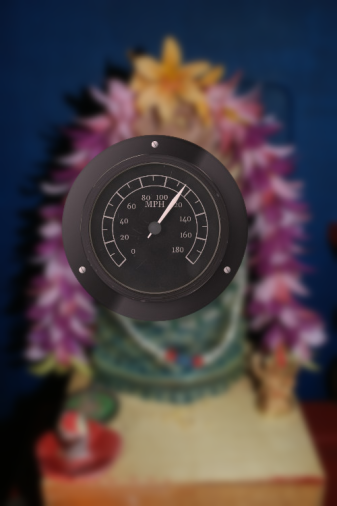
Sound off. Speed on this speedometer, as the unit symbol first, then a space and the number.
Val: mph 115
